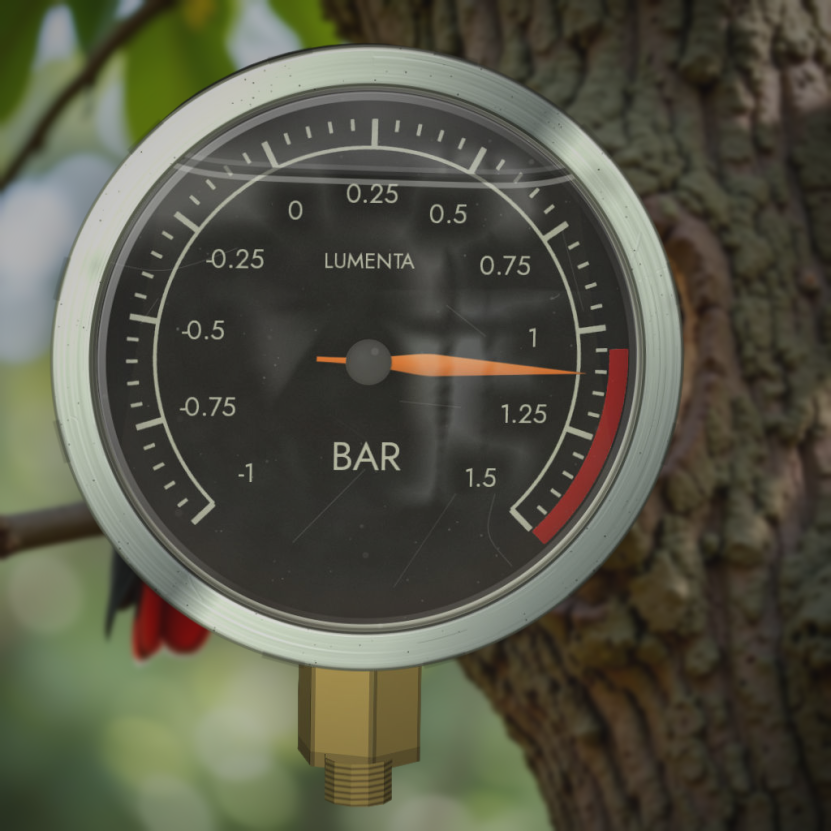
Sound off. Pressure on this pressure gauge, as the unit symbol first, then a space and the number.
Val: bar 1.1
